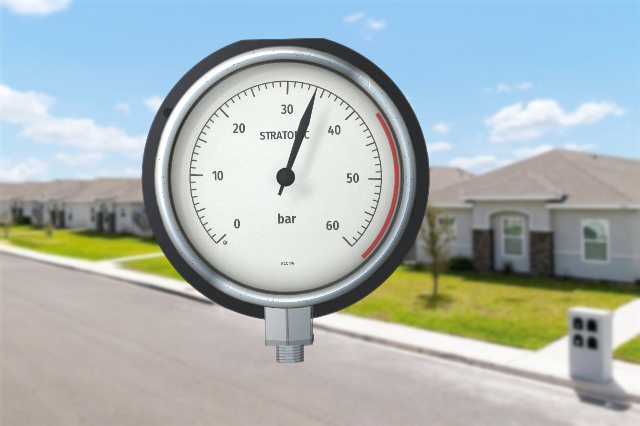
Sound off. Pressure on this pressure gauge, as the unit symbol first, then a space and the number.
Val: bar 34
